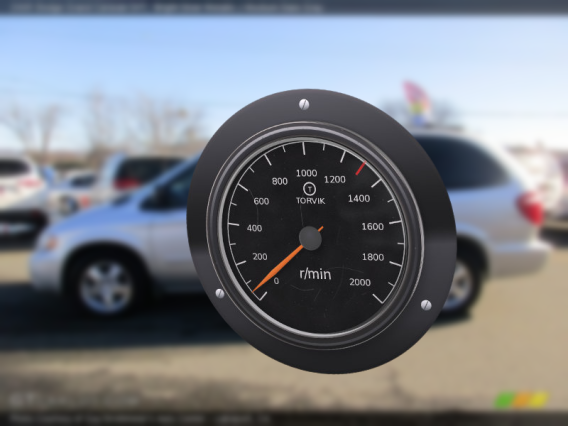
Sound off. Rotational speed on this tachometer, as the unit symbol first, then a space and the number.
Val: rpm 50
